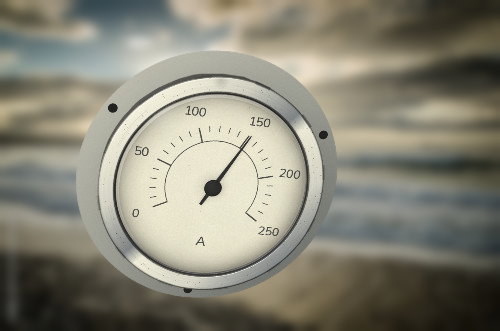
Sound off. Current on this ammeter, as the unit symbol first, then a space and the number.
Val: A 150
